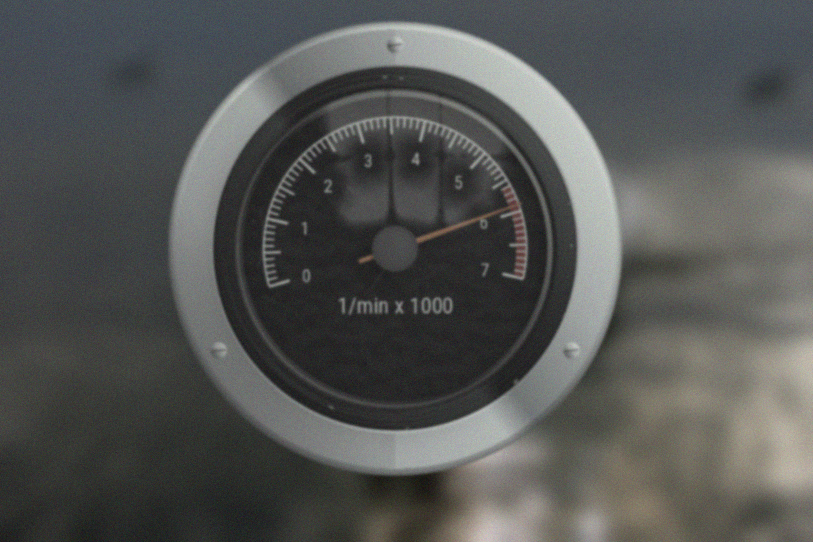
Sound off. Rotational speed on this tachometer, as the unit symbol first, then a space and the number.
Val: rpm 5900
